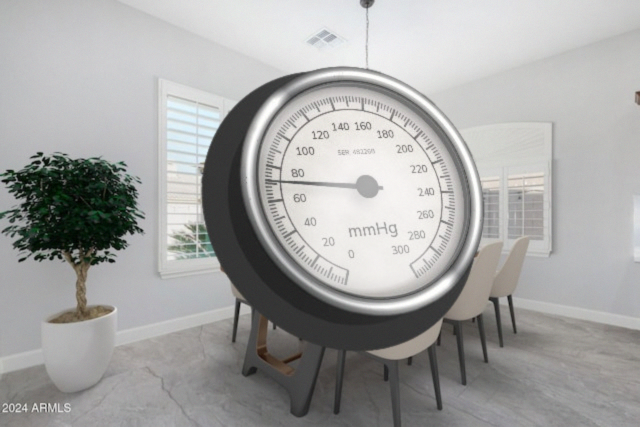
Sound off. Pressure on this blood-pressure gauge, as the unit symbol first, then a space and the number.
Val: mmHg 70
